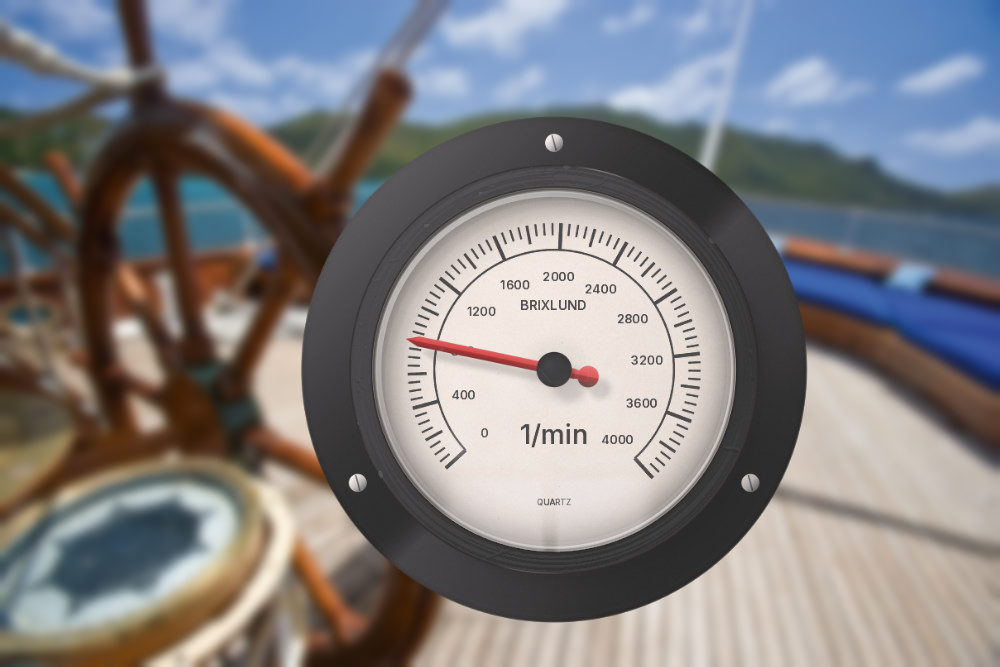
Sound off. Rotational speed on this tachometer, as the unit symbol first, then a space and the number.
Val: rpm 800
